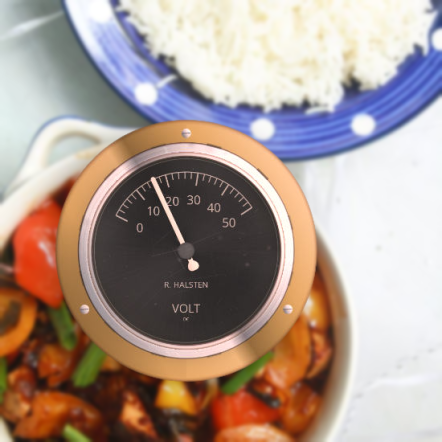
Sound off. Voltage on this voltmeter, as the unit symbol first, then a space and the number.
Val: V 16
